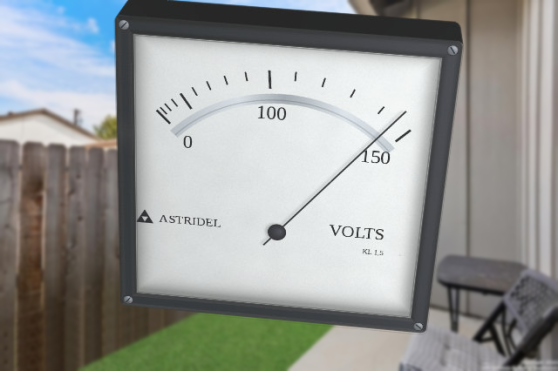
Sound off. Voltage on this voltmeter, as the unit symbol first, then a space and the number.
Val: V 145
